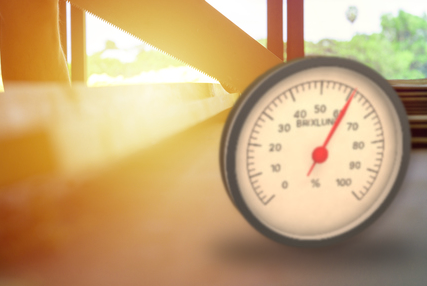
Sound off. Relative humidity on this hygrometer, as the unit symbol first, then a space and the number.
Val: % 60
